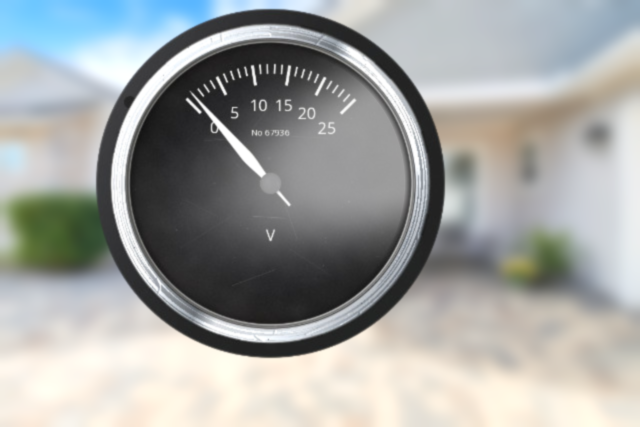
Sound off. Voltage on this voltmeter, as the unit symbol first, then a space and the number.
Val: V 1
